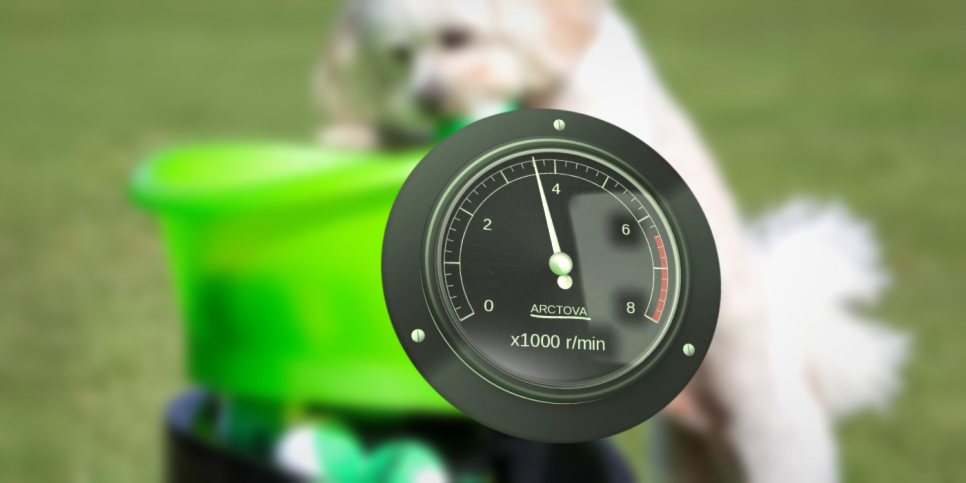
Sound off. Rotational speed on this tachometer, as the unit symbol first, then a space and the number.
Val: rpm 3600
